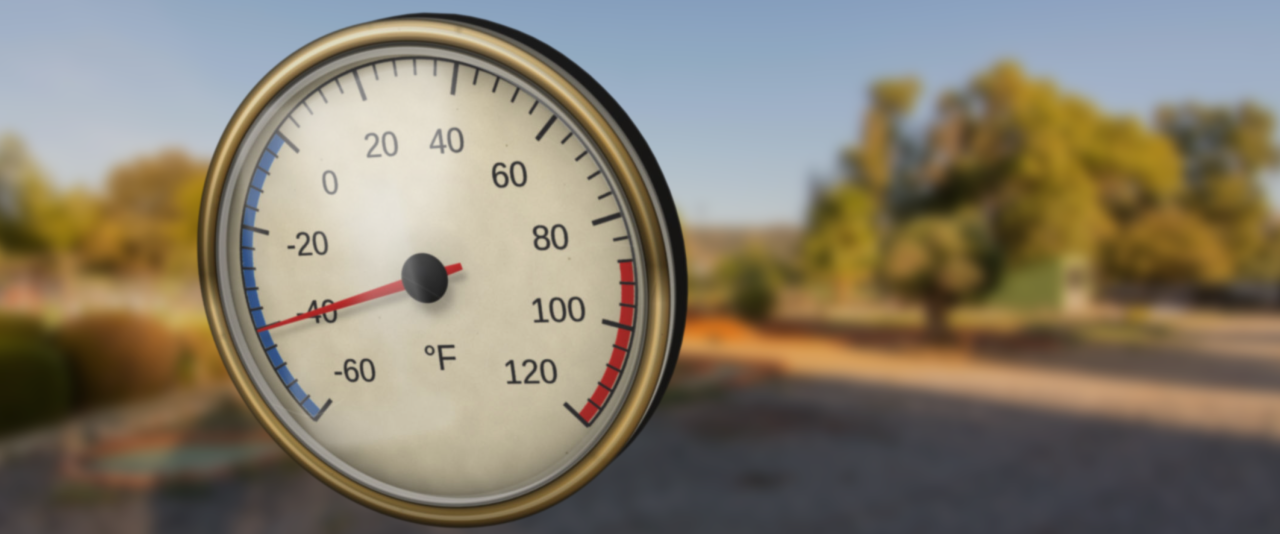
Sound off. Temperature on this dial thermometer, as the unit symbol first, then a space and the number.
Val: °F -40
